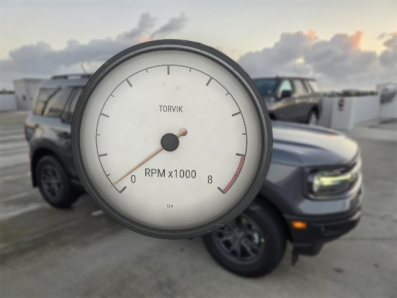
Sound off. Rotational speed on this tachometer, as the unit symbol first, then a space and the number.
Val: rpm 250
